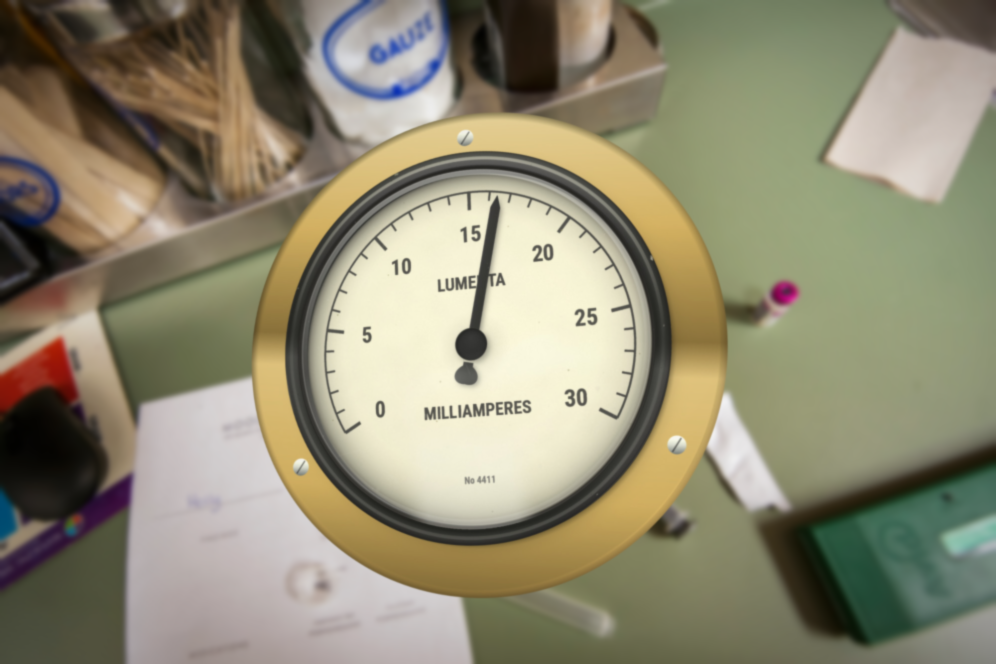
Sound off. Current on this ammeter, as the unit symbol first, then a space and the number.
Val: mA 16.5
